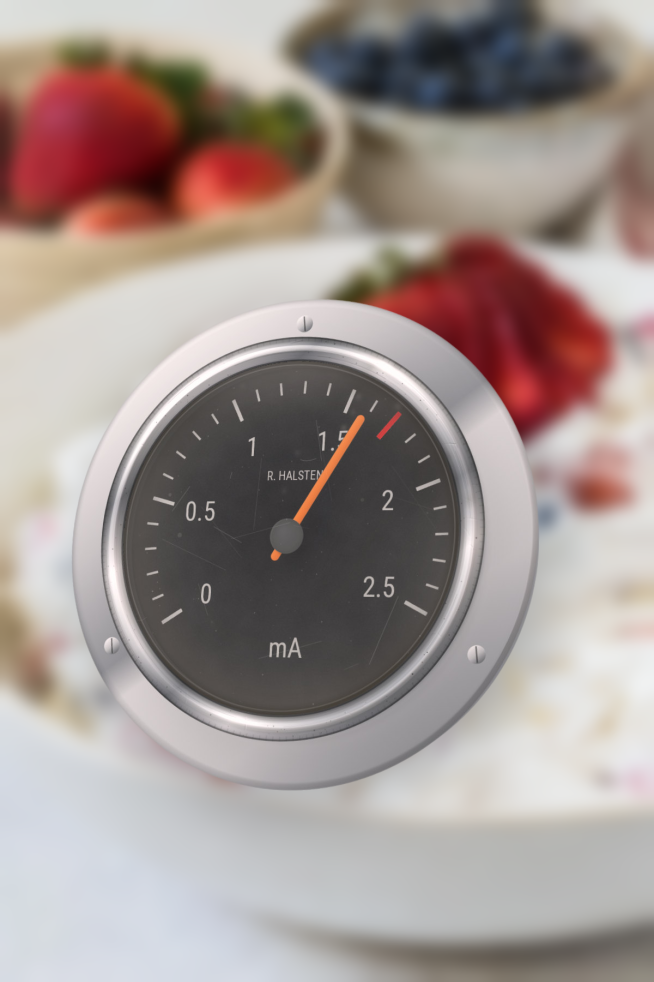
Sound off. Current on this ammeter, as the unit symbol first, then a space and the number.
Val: mA 1.6
